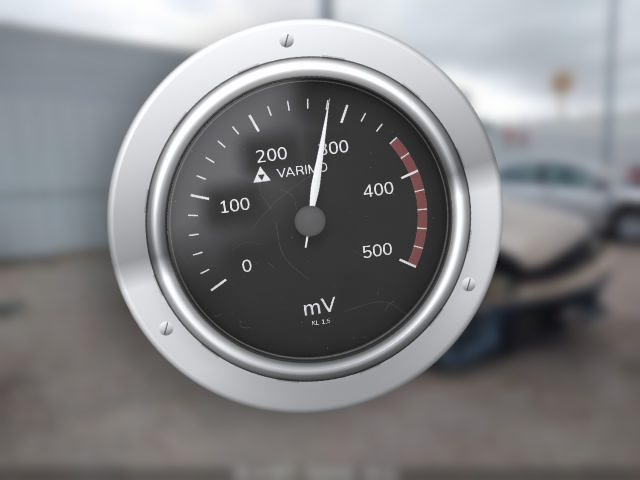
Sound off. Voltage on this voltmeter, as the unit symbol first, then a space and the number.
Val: mV 280
